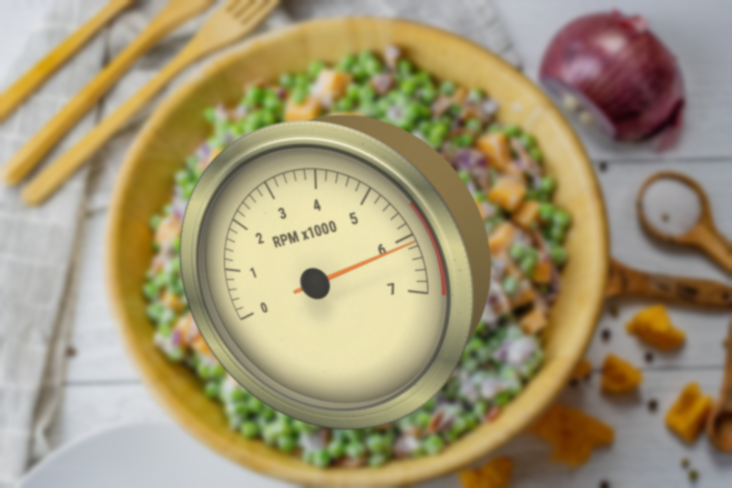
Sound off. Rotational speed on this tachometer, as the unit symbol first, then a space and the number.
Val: rpm 6100
